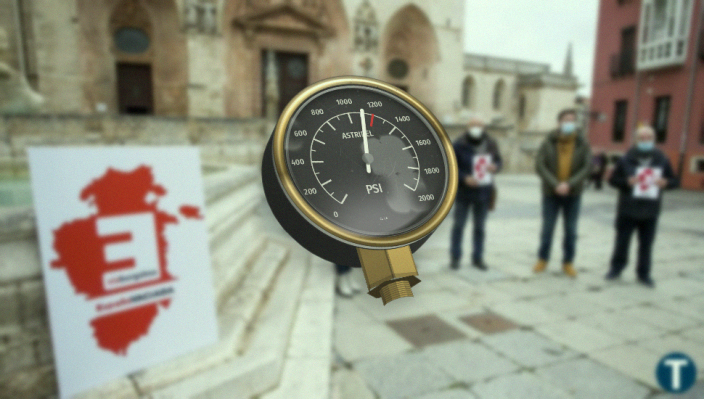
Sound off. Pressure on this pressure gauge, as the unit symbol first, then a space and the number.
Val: psi 1100
